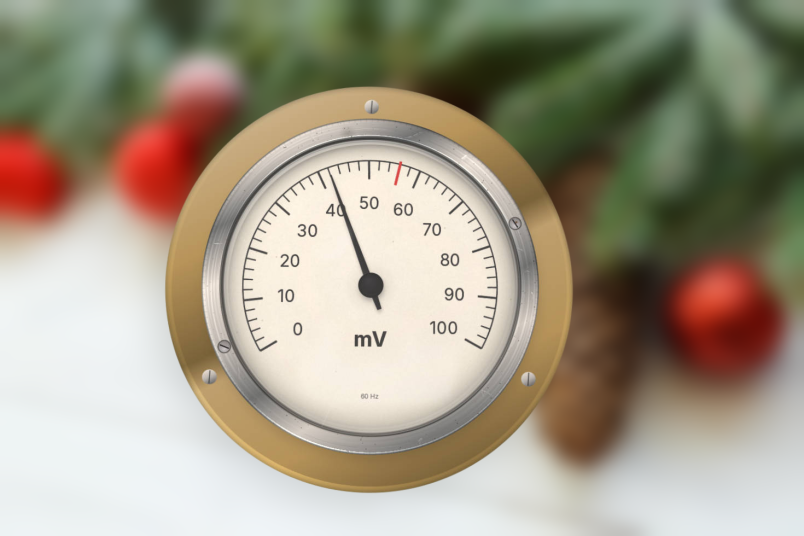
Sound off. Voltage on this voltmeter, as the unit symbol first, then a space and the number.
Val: mV 42
